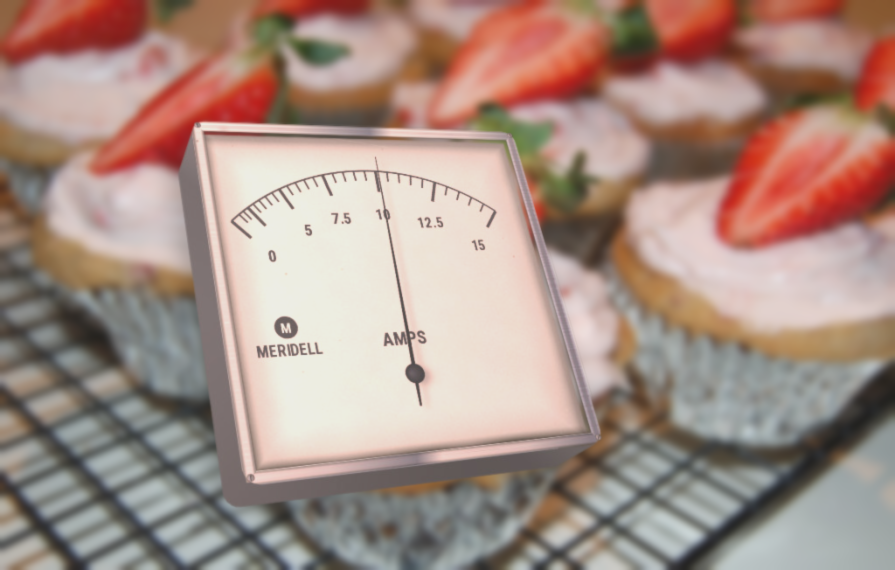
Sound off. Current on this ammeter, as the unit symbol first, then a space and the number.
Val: A 10
